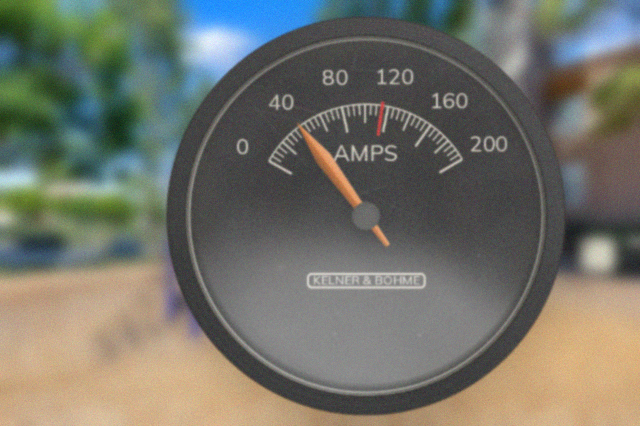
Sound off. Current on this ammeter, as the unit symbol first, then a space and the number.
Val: A 40
